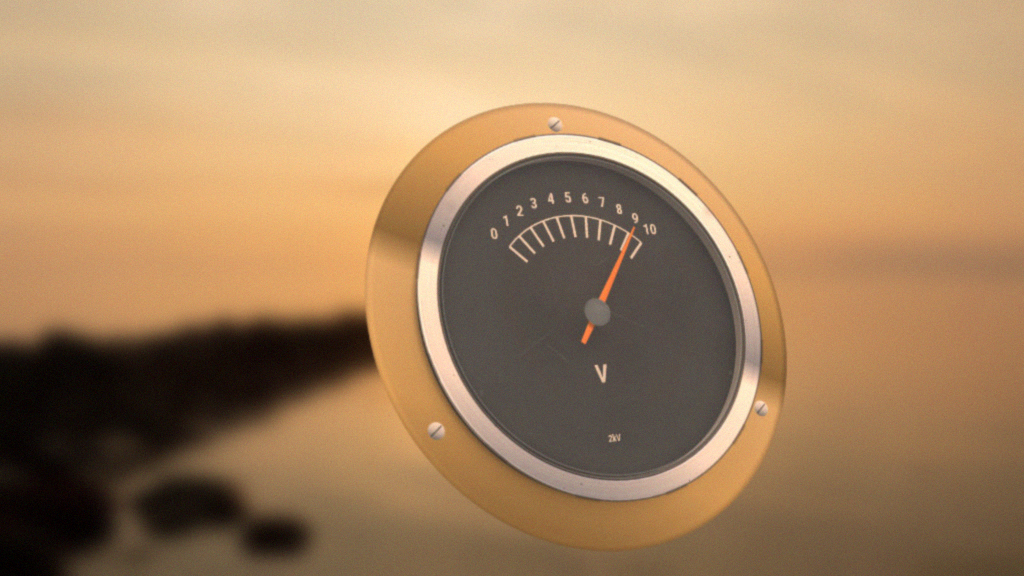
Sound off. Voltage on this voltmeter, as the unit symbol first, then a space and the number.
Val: V 9
